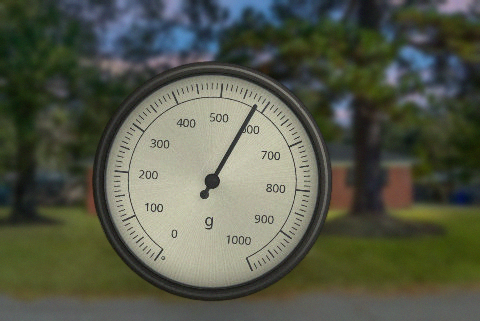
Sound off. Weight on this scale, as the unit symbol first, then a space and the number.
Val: g 580
